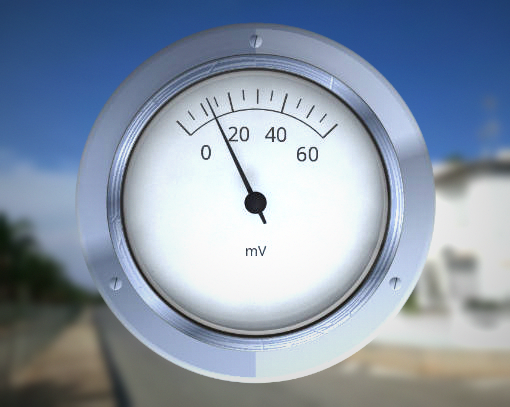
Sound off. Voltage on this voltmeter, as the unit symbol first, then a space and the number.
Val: mV 12.5
